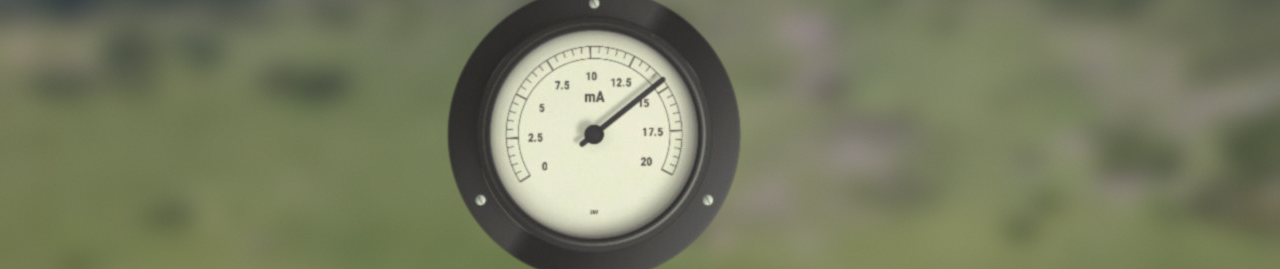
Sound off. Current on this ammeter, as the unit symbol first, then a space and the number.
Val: mA 14.5
